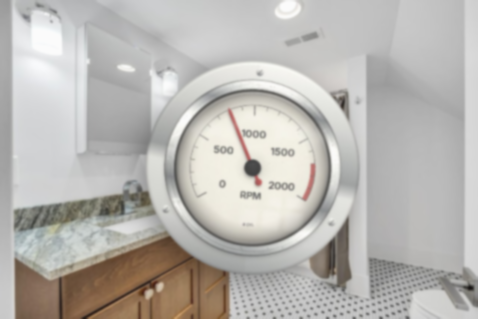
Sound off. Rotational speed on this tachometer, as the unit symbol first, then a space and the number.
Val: rpm 800
